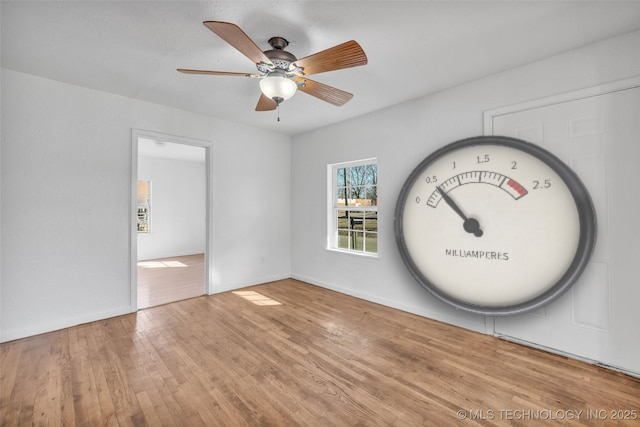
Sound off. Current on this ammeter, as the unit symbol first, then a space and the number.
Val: mA 0.5
